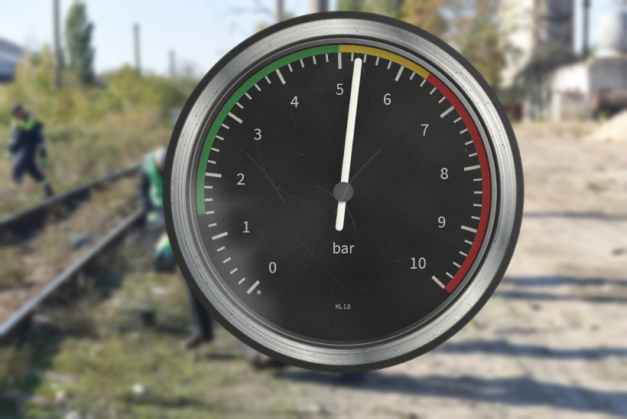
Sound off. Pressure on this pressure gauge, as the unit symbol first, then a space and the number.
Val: bar 5.3
